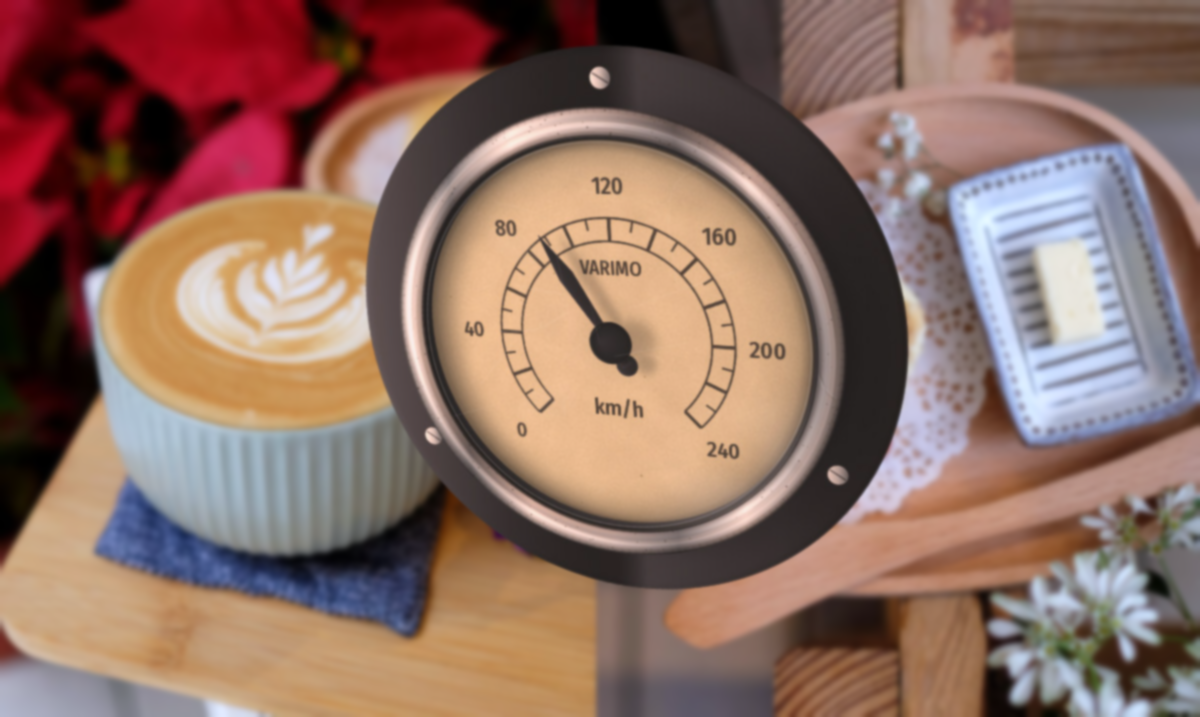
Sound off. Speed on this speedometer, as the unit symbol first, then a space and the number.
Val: km/h 90
